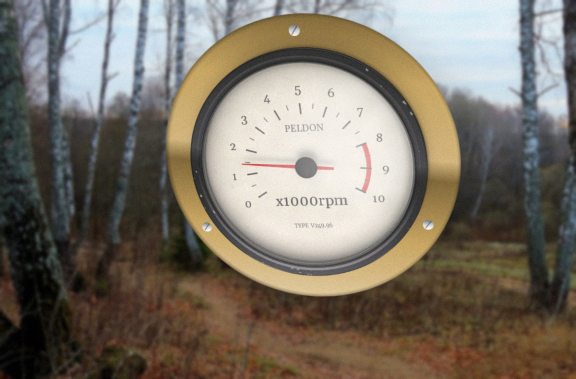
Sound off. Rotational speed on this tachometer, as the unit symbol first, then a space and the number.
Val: rpm 1500
